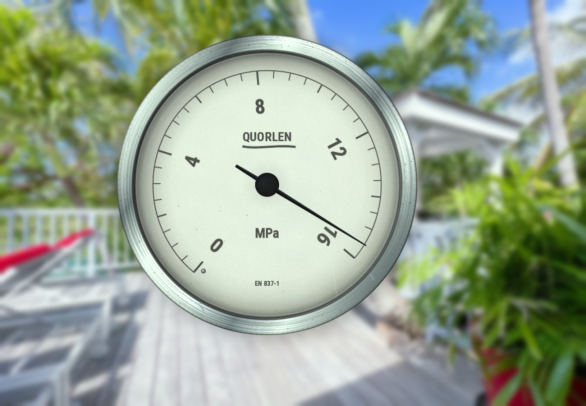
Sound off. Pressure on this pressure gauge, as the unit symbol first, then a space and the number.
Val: MPa 15.5
